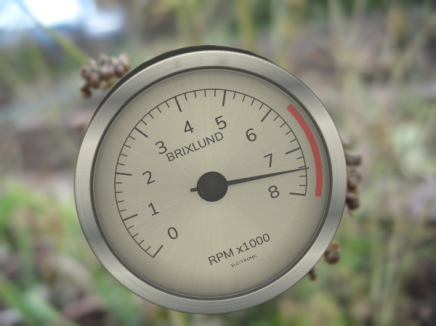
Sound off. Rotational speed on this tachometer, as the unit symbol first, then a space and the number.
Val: rpm 7400
